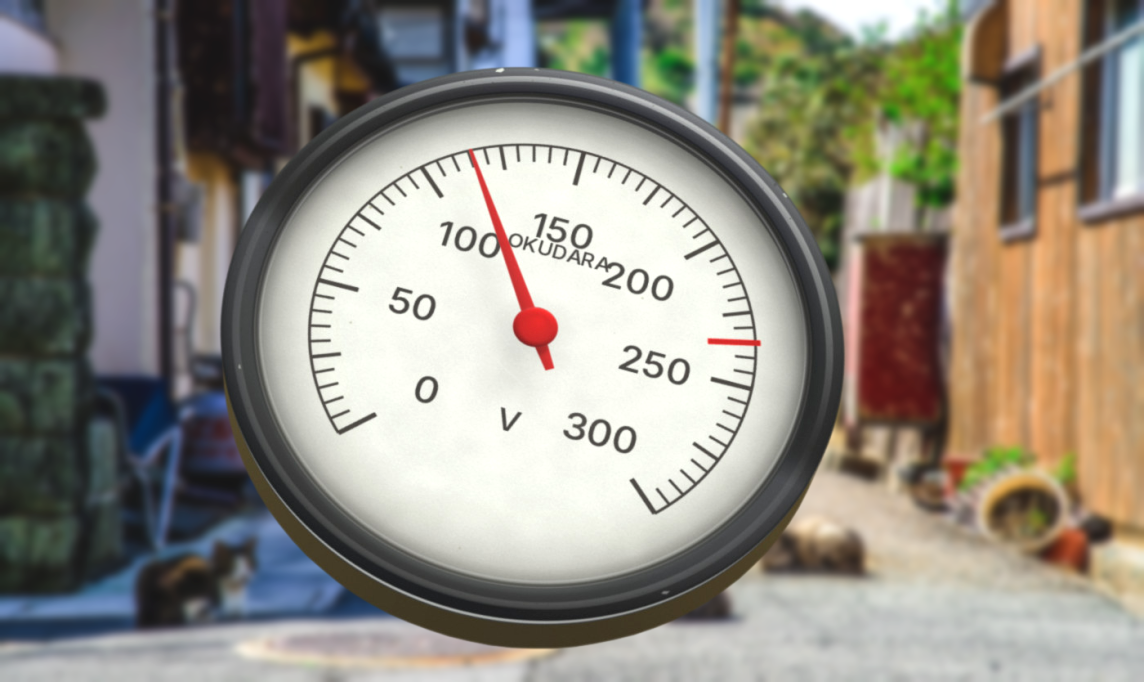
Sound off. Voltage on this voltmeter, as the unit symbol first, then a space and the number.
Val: V 115
